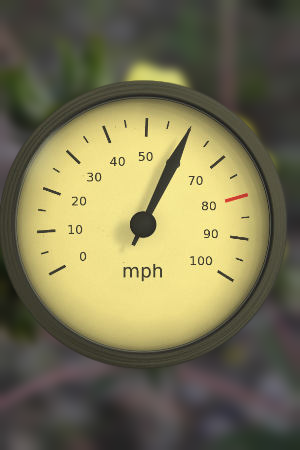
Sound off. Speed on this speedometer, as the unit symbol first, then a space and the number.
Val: mph 60
